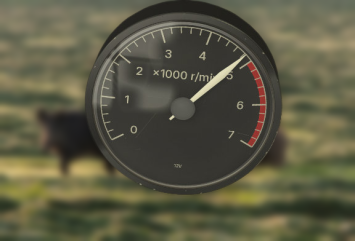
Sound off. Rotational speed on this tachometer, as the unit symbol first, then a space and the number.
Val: rpm 4800
